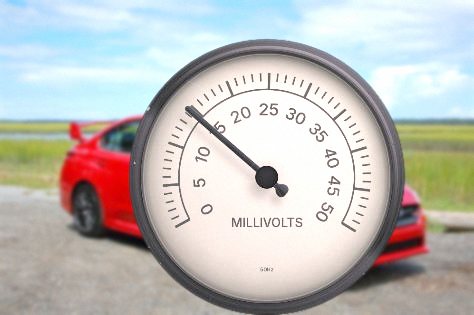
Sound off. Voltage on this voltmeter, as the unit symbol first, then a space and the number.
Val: mV 14.5
